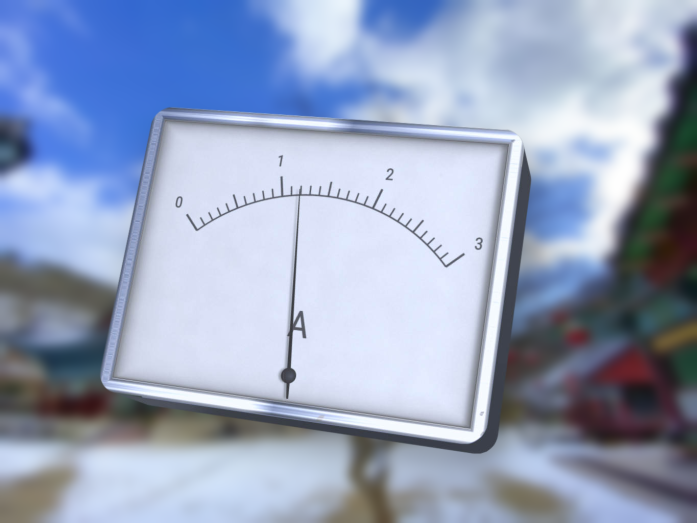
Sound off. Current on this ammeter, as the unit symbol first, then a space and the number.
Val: A 1.2
